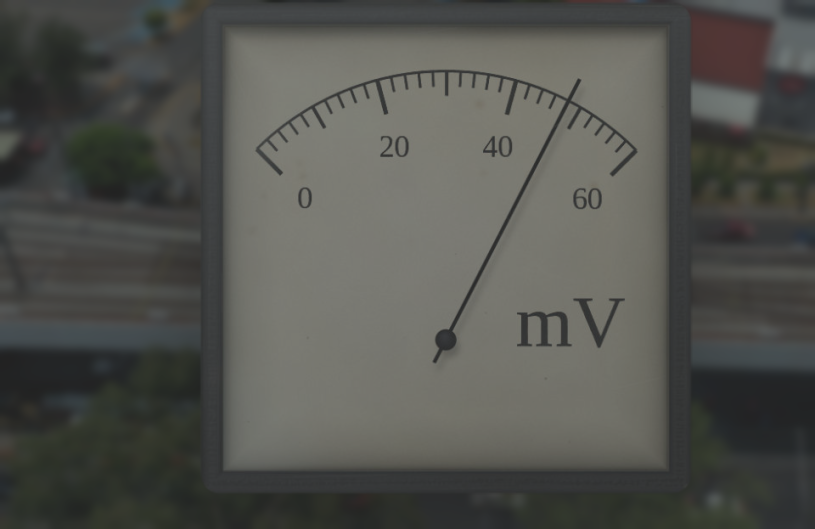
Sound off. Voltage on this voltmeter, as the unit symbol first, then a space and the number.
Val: mV 48
